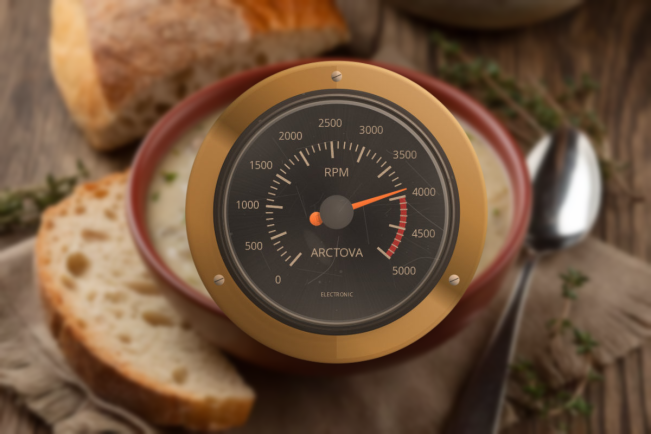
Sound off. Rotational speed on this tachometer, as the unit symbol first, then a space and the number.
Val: rpm 3900
